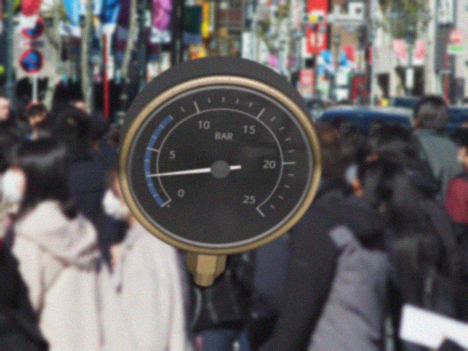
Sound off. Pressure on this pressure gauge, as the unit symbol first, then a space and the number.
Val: bar 3
